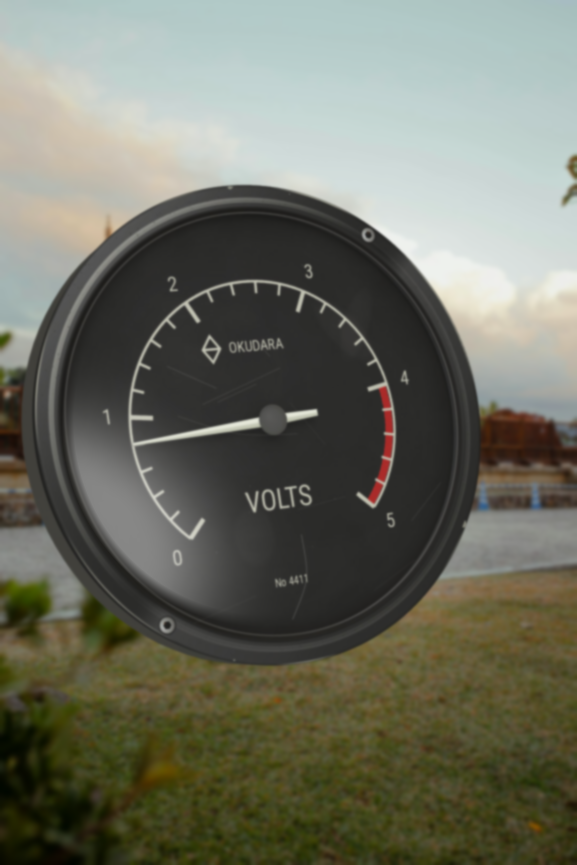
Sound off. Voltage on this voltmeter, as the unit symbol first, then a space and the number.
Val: V 0.8
